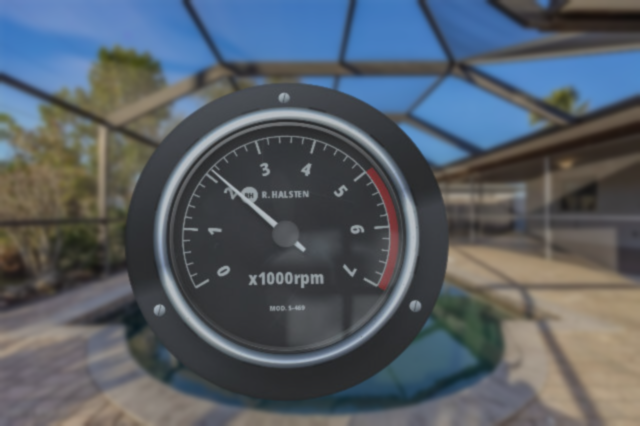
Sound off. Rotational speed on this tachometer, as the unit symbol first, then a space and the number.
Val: rpm 2100
